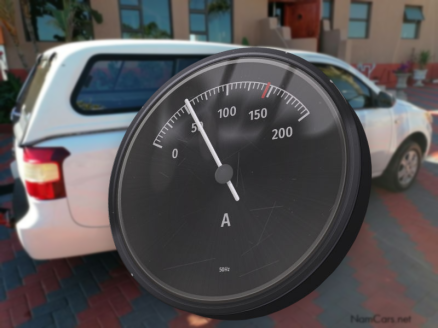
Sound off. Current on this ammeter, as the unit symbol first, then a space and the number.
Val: A 55
